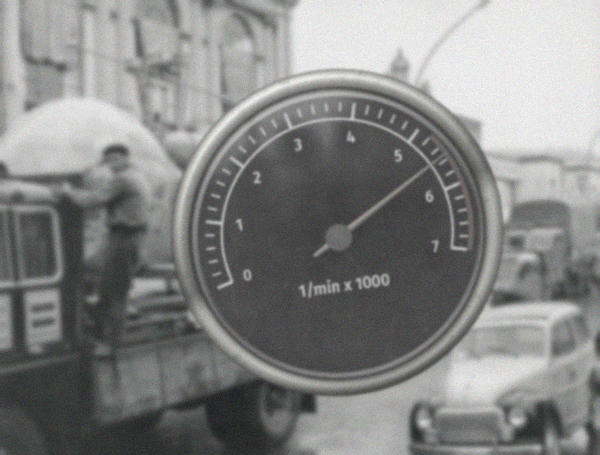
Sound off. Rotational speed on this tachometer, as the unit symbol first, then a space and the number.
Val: rpm 5500
